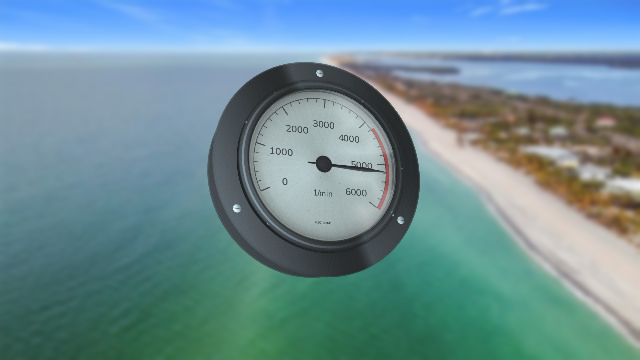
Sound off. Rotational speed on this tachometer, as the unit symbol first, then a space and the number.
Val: rpm 5200
